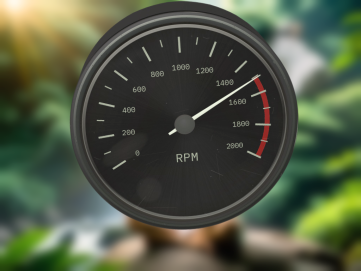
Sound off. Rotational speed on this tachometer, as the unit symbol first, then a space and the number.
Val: rpm 1500
